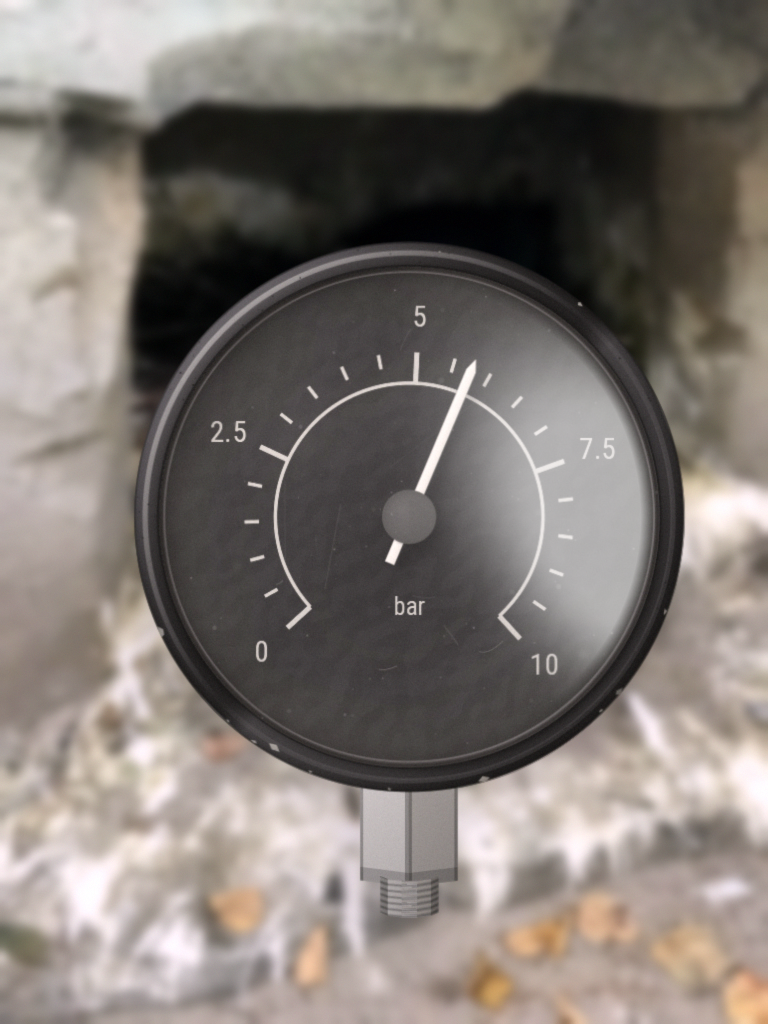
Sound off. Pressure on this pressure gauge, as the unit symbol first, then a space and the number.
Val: bar 5.75
